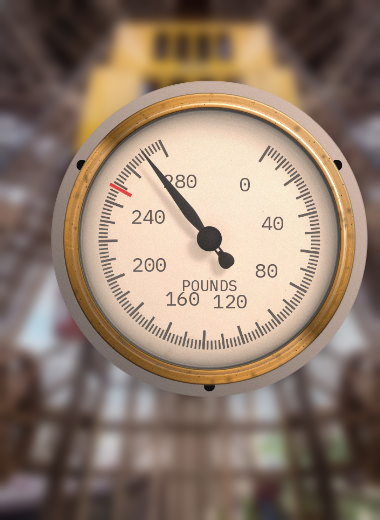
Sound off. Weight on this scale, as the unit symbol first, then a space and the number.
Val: lb 270
